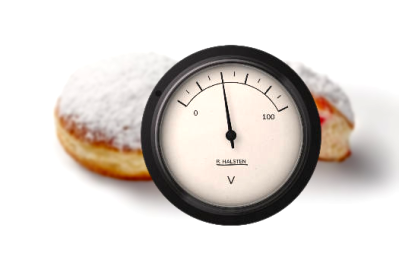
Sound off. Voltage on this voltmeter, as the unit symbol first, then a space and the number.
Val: V 40
